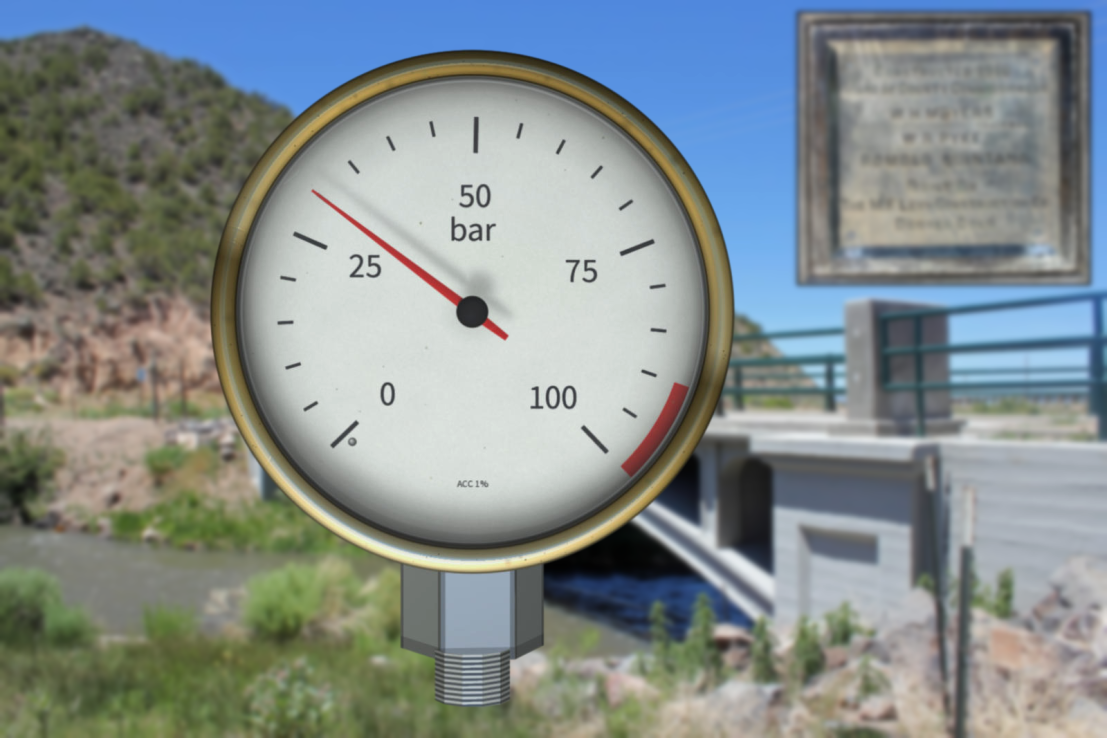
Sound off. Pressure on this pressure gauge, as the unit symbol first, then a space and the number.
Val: bar 30
